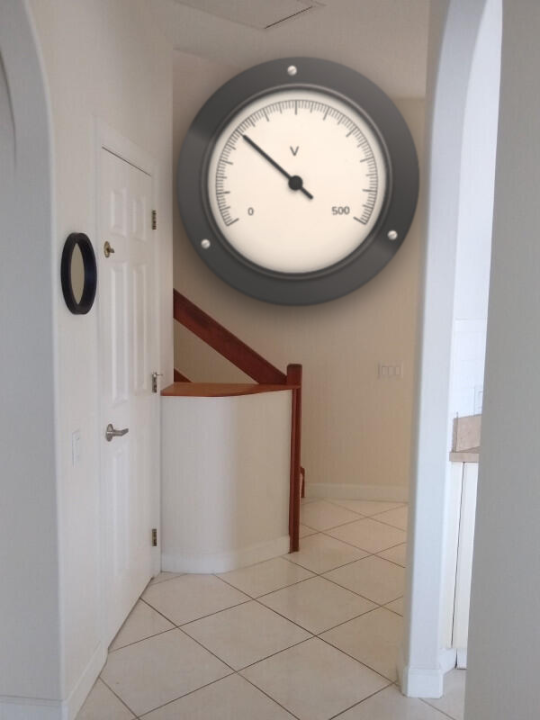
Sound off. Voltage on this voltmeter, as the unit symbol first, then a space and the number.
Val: V 150
